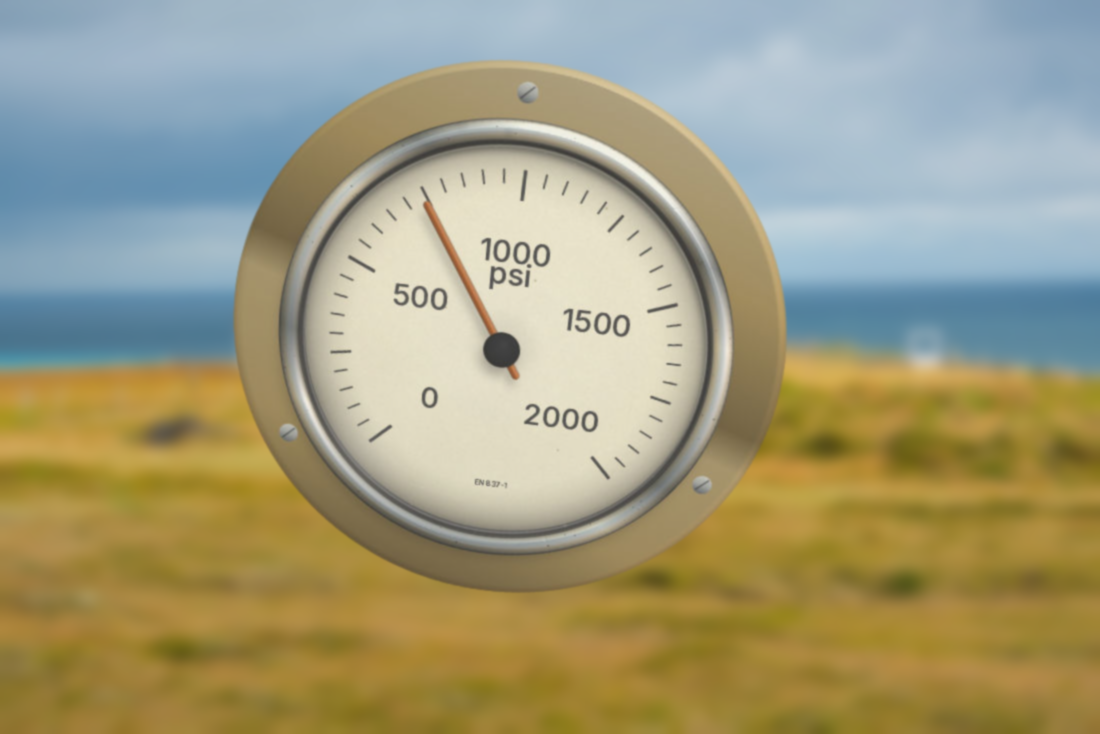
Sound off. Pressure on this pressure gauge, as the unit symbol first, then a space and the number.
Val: psi 750
